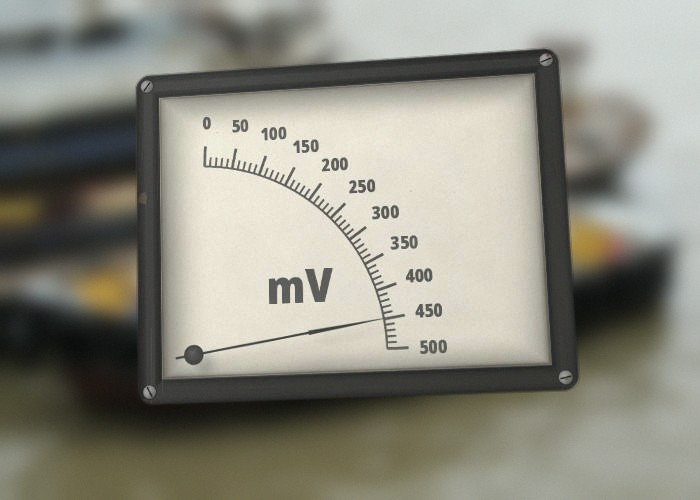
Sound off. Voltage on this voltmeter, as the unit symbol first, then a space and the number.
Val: mV 450
